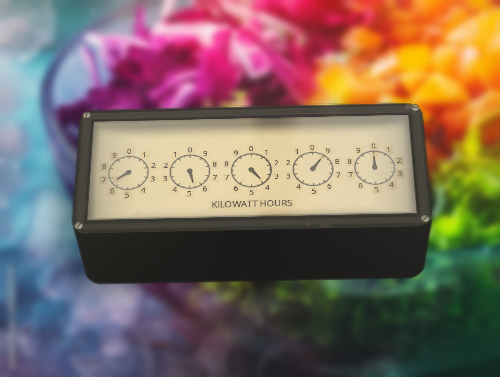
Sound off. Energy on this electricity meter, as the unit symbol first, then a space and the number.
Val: kWh 65390
